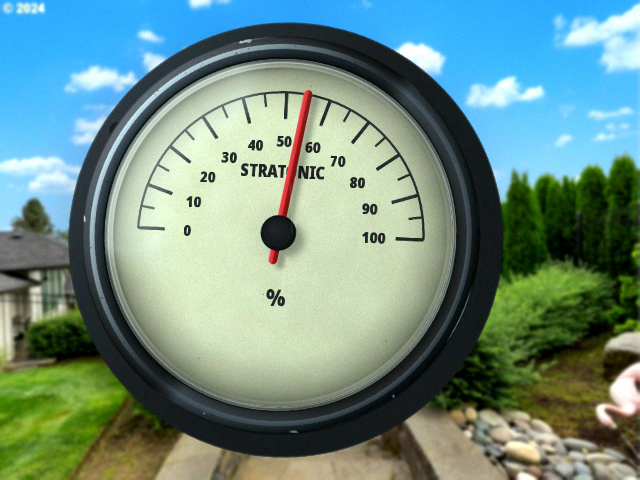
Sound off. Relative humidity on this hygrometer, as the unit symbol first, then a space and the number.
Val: % 55
